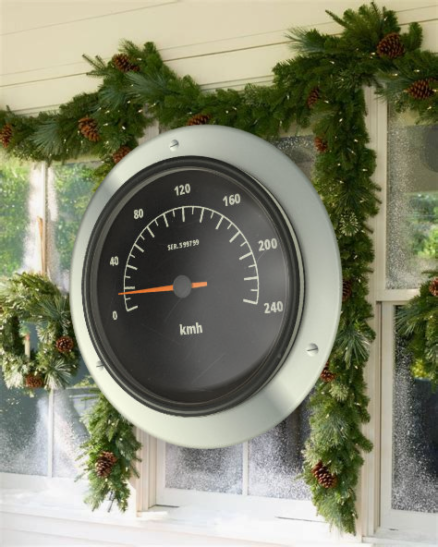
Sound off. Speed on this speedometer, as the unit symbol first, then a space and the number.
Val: km/h 15
